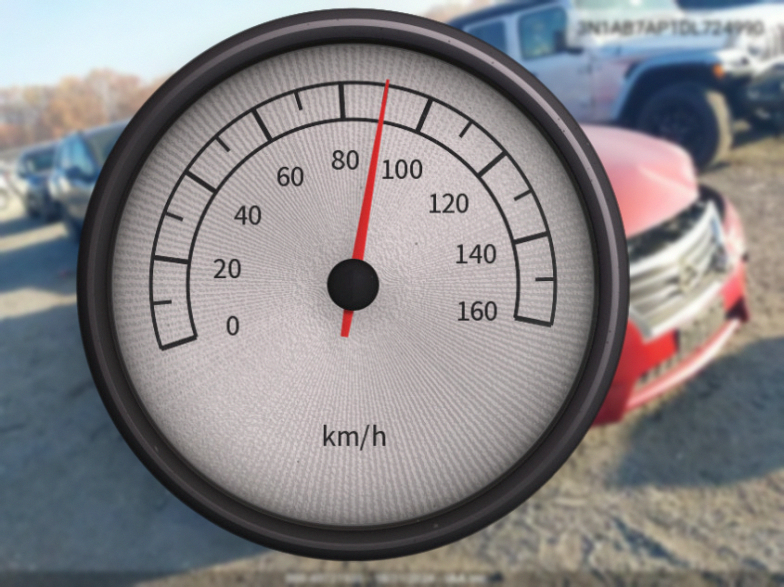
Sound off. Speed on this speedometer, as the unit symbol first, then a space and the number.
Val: km/h 90
